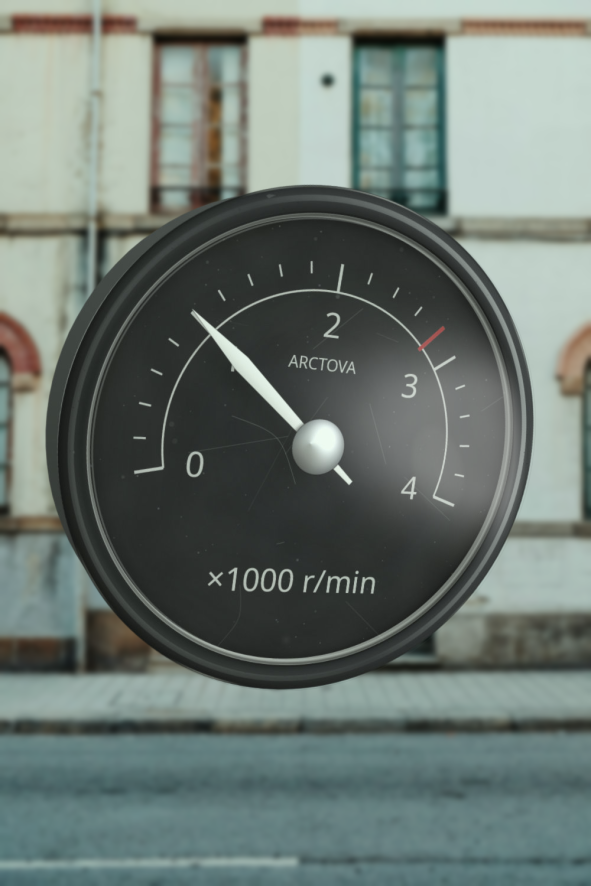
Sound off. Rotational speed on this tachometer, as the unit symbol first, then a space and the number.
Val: rpm 1000
